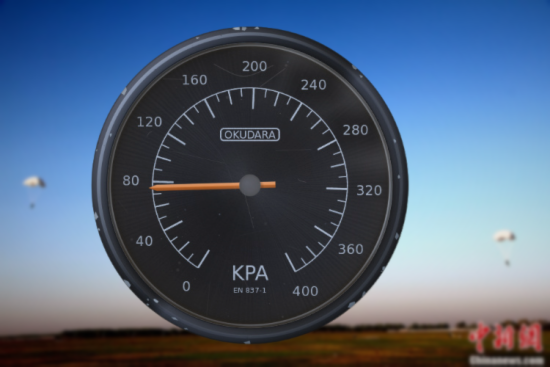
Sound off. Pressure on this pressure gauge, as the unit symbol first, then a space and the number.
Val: kPa 75
